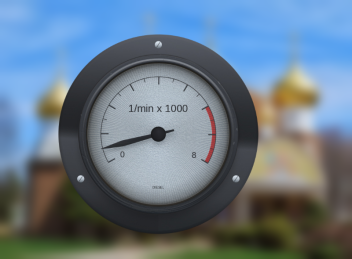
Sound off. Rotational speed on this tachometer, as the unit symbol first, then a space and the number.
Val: rpm 500
